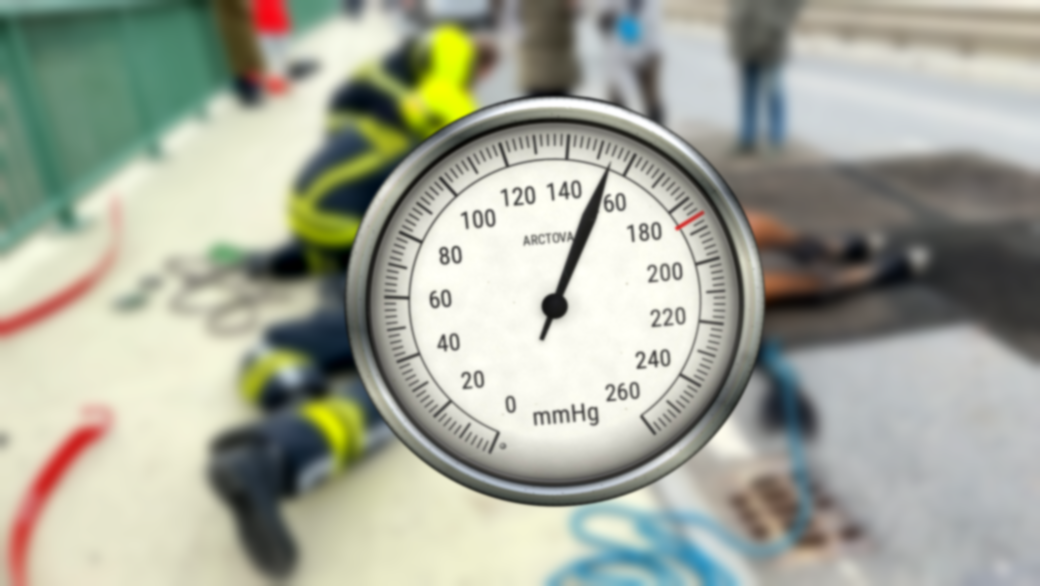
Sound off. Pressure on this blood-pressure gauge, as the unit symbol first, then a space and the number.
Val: mmHg 154
